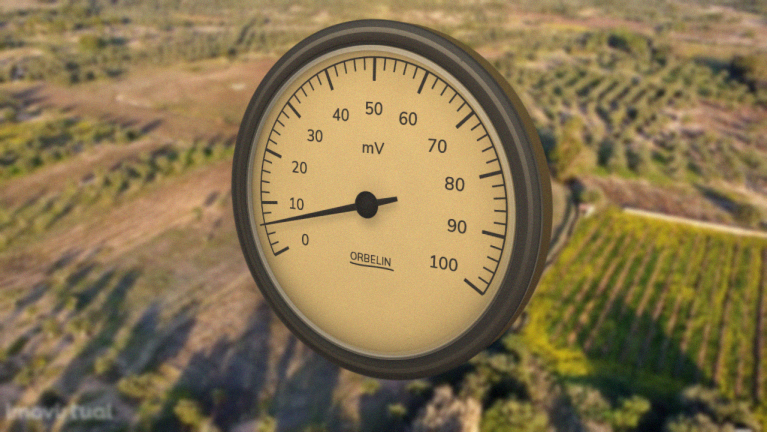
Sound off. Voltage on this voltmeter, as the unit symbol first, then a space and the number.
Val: mV 6
